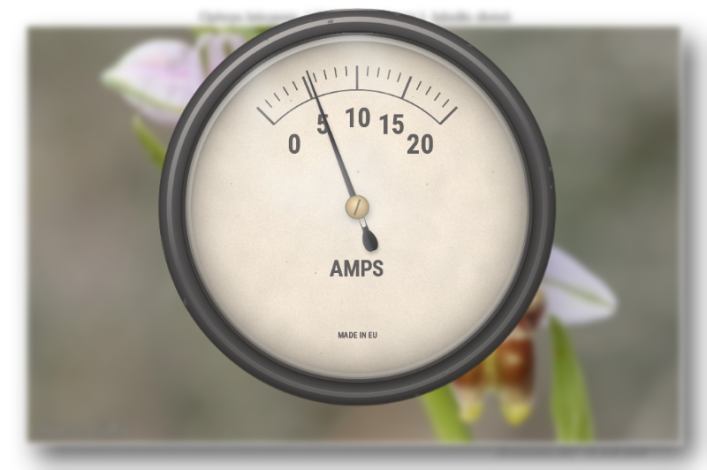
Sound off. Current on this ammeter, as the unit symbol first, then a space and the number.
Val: A 5.5
